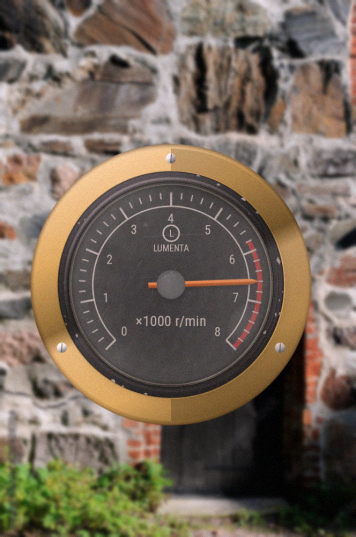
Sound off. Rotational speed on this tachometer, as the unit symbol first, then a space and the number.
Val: rpm 6600
